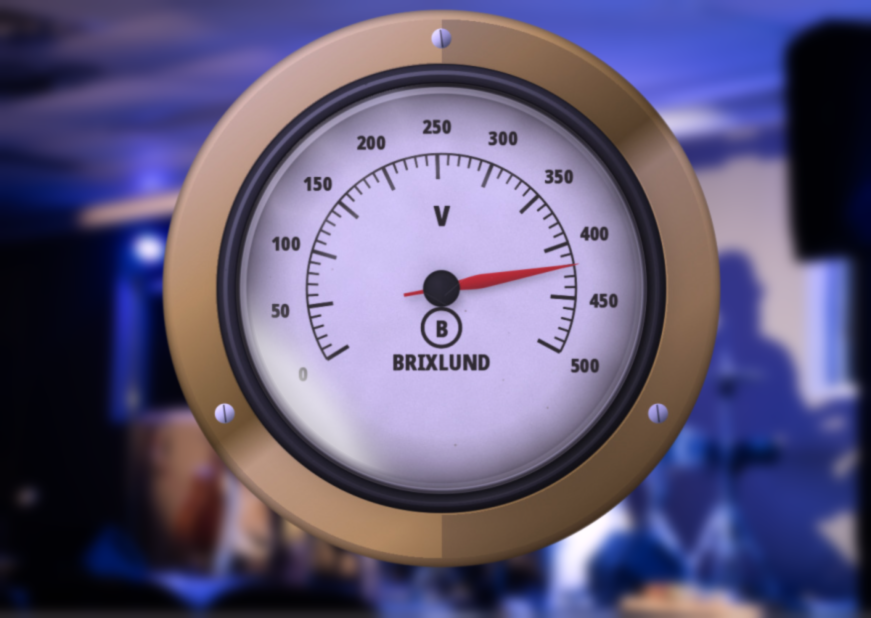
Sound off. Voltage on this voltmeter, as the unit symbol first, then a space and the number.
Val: V 420
